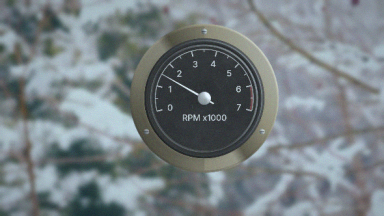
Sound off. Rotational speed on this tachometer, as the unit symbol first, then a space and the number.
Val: rpm 1500
